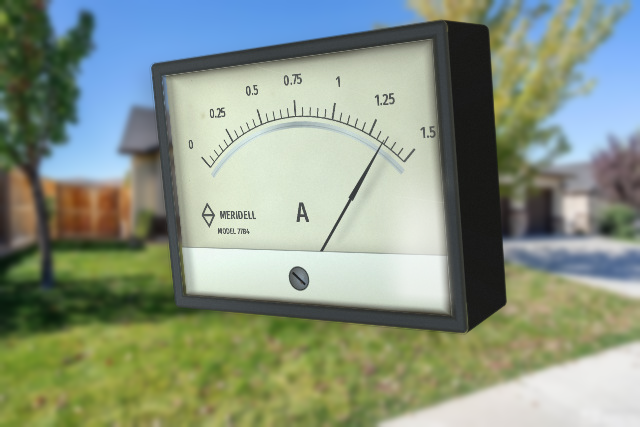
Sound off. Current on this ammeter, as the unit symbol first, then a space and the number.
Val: A 1.35
